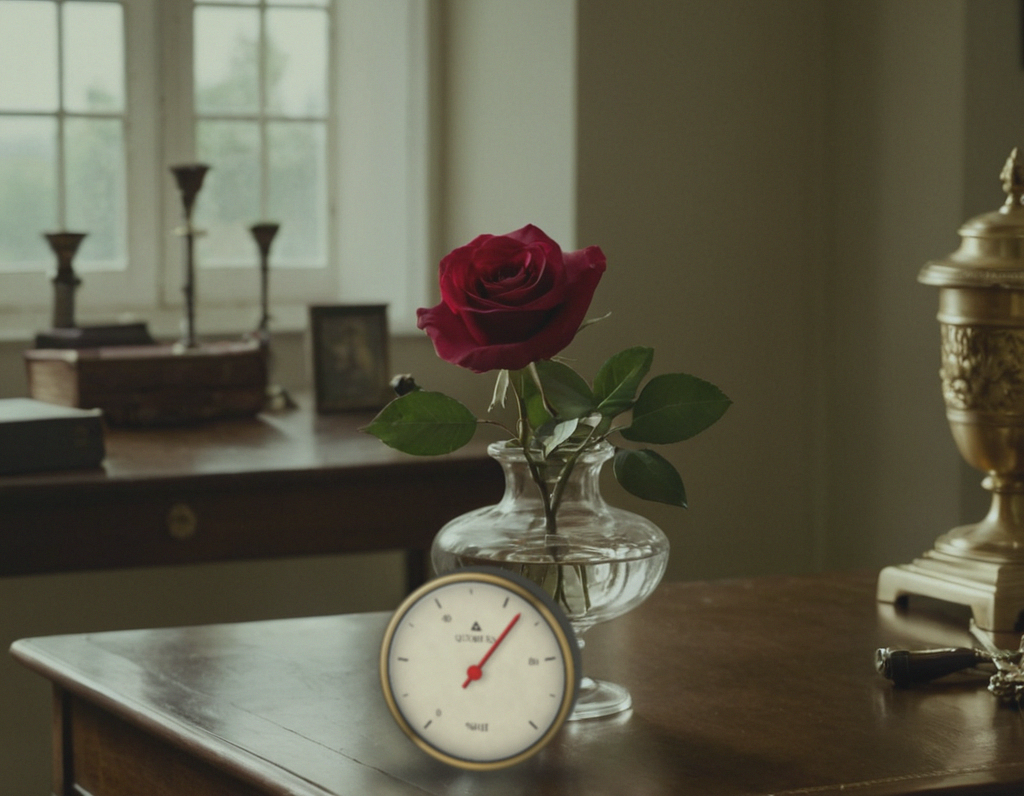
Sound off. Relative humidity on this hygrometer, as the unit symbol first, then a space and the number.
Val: % 65
